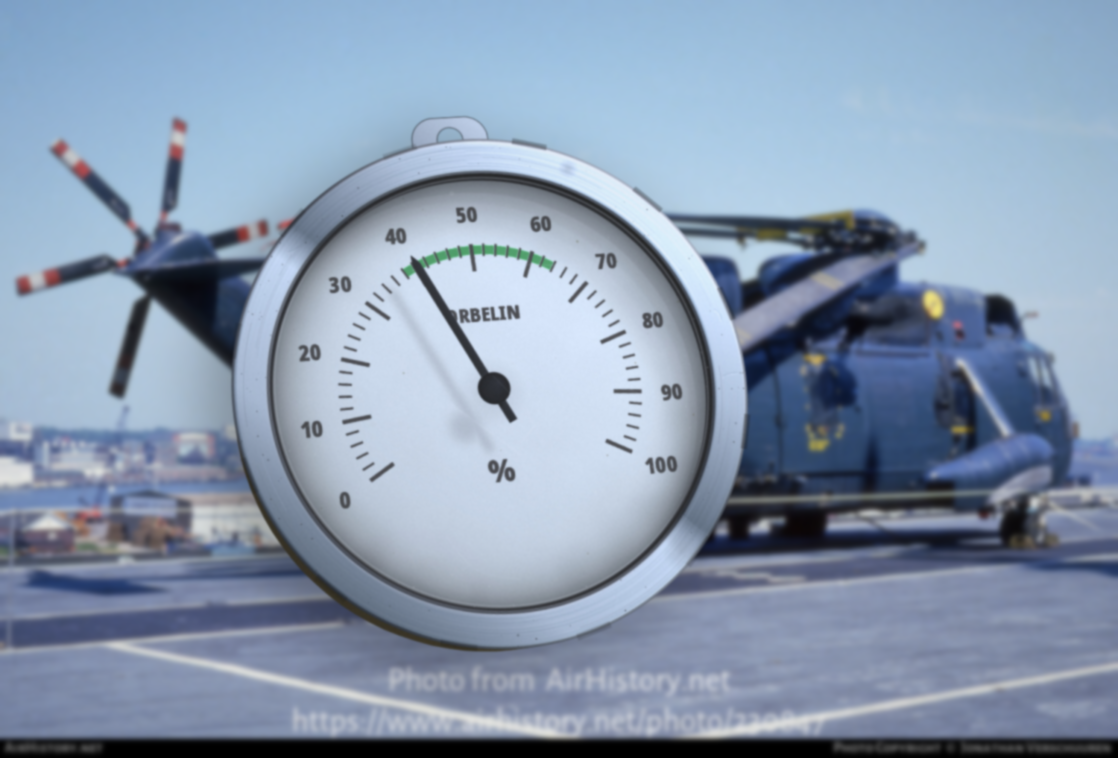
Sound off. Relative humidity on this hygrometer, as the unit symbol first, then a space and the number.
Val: % 40
